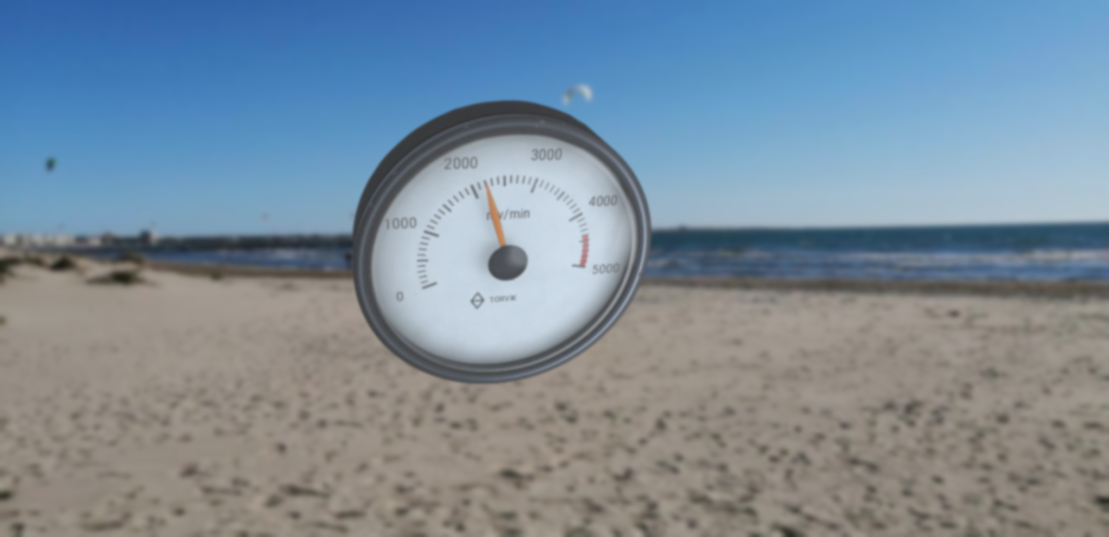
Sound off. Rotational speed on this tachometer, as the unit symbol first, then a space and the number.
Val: rpm 2200
